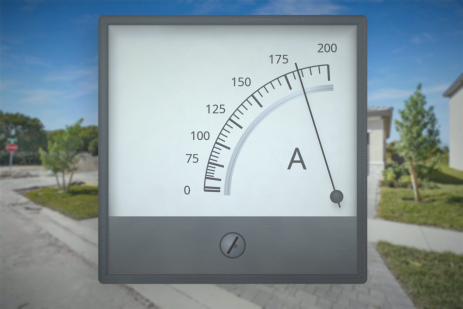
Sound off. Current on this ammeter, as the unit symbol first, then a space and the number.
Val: A 182.5
